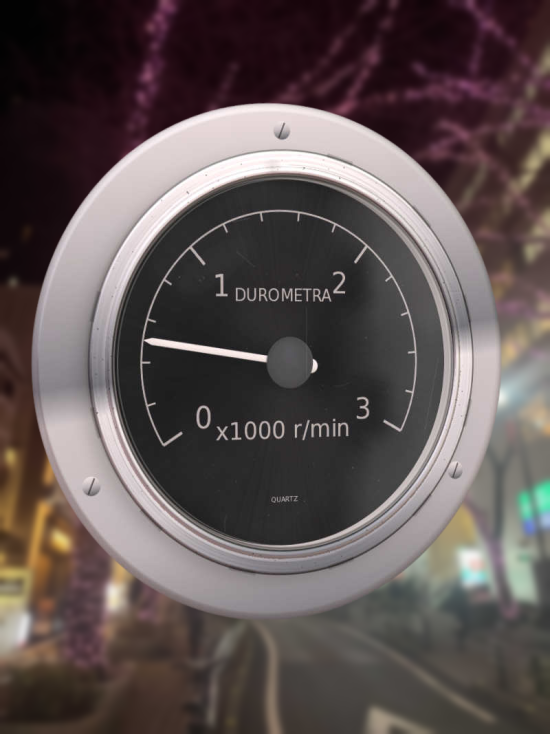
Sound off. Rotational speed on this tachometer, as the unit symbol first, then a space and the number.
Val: rpm 500
